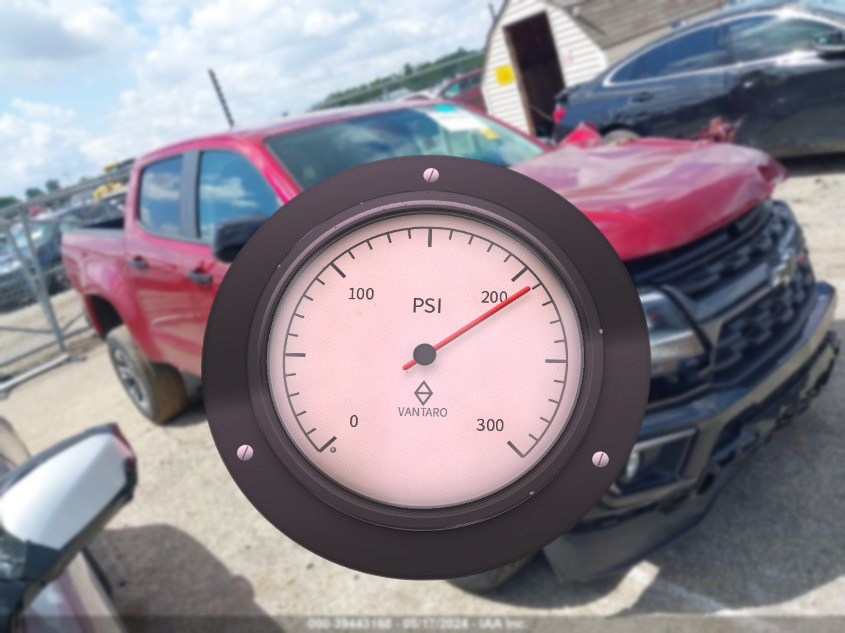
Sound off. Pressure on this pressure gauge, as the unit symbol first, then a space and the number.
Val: psi 210
